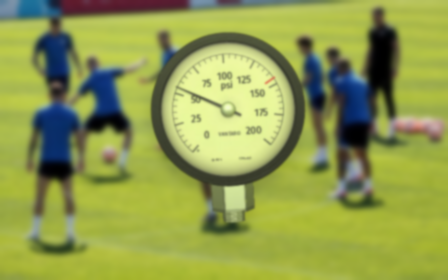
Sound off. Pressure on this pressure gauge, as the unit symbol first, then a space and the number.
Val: psi 55
